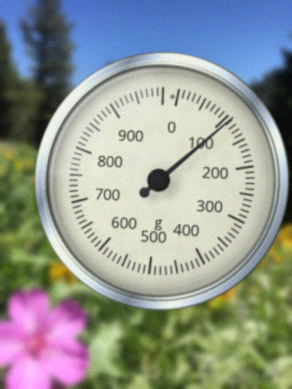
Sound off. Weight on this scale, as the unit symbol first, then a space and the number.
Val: g 110
